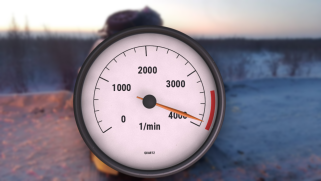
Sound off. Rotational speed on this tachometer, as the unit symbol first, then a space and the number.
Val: rpm 3900
